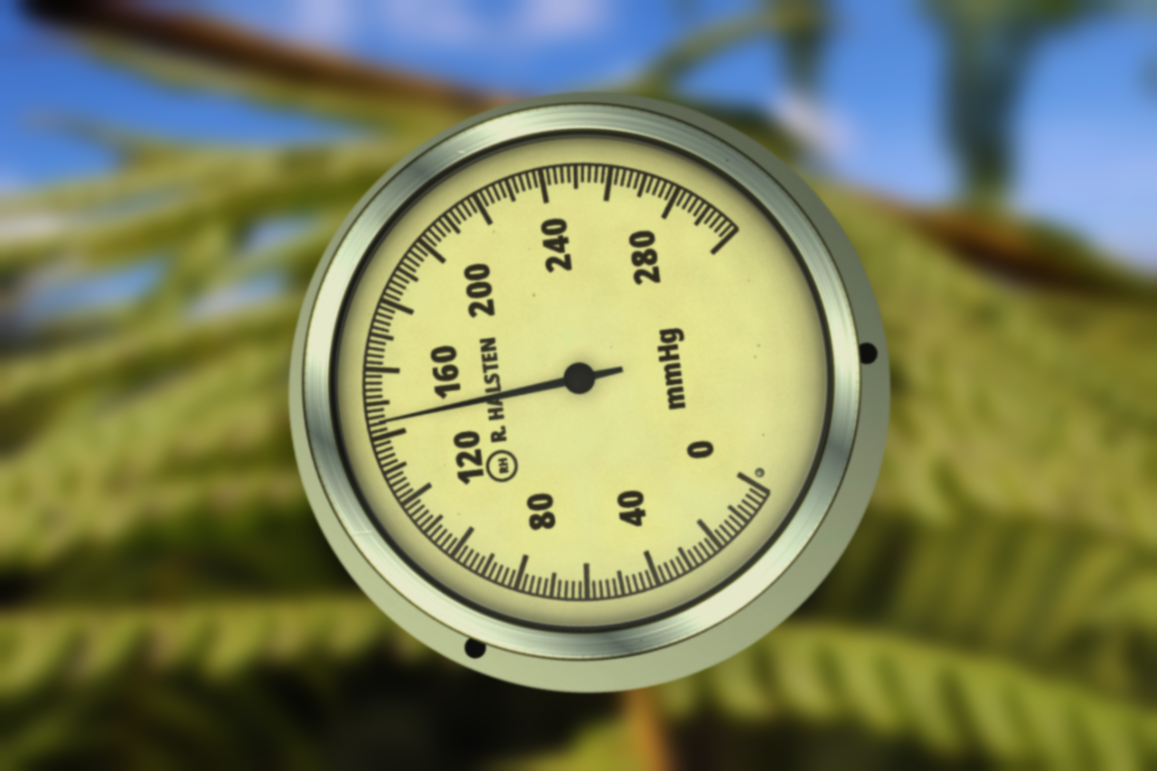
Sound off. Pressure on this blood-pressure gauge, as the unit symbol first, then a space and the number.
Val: mmHg 144
